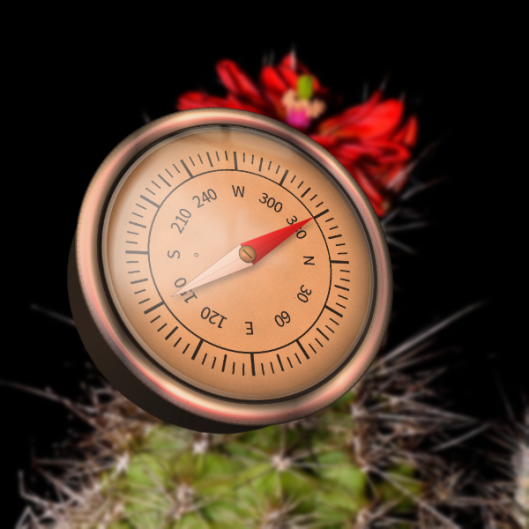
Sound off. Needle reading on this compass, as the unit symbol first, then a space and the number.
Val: ° 330
